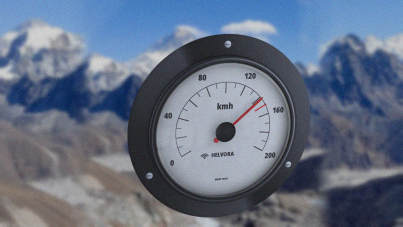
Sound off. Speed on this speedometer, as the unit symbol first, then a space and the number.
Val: km/h 140
